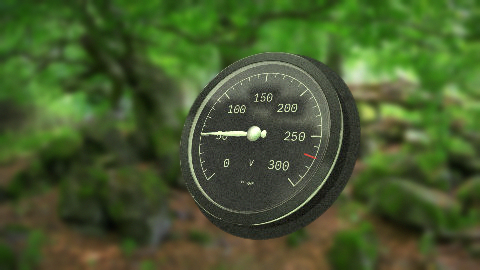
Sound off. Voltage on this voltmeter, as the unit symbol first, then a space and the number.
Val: V 50
